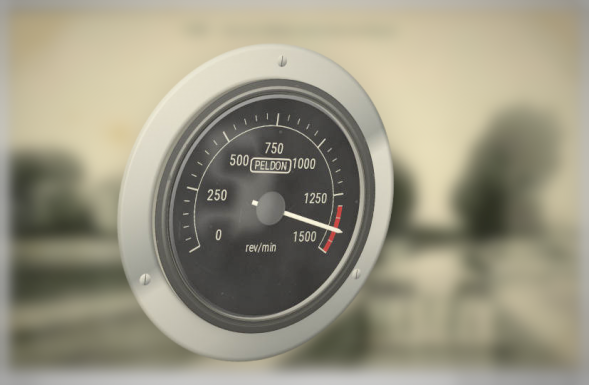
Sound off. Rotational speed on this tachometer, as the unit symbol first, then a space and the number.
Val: rpm 1400
